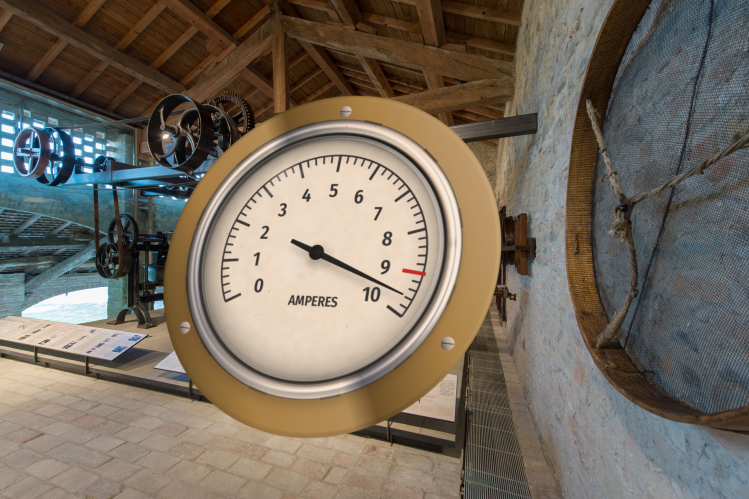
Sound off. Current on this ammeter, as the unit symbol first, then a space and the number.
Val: A 9.6
